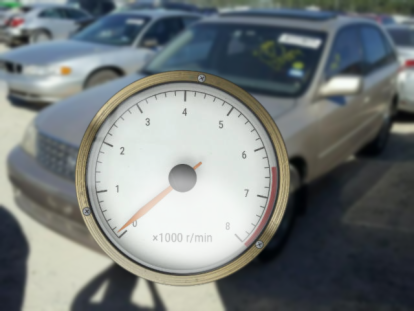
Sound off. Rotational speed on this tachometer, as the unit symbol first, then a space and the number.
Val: rpm 100
